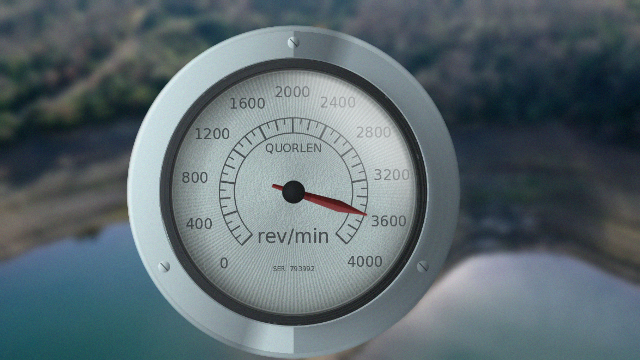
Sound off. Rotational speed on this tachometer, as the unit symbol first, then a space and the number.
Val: rpm 3600
